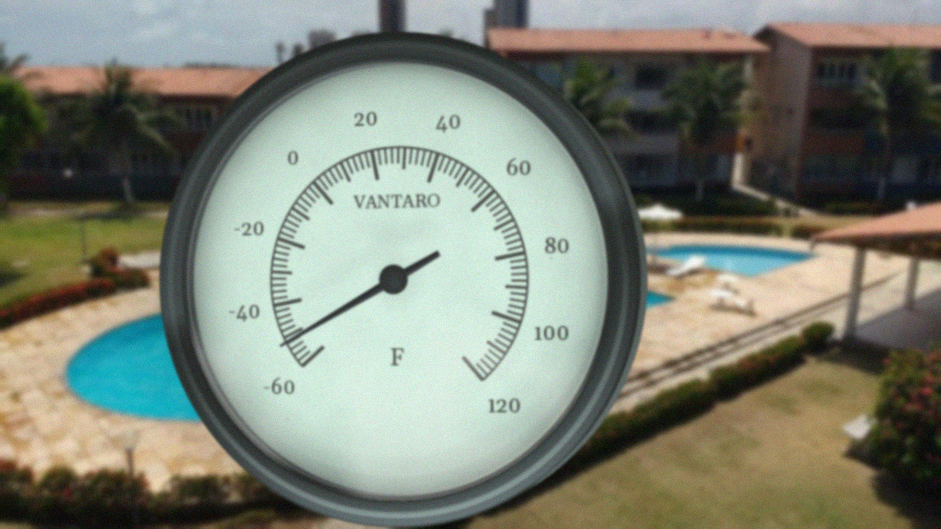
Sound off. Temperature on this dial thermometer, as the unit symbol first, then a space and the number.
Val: °F -52
